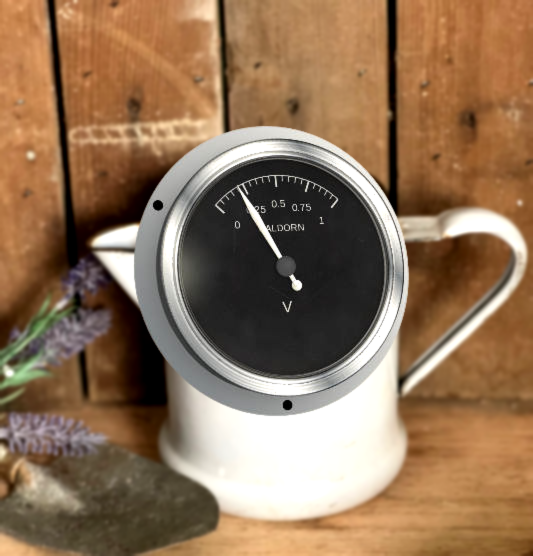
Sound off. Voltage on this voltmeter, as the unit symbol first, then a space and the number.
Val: V 0.2
